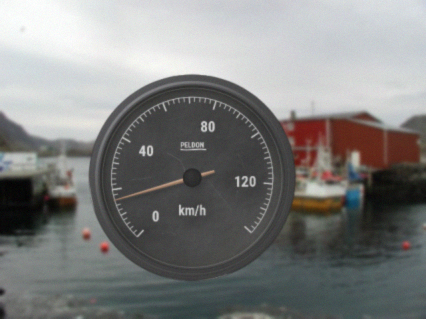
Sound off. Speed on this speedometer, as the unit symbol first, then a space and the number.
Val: km/h 16
